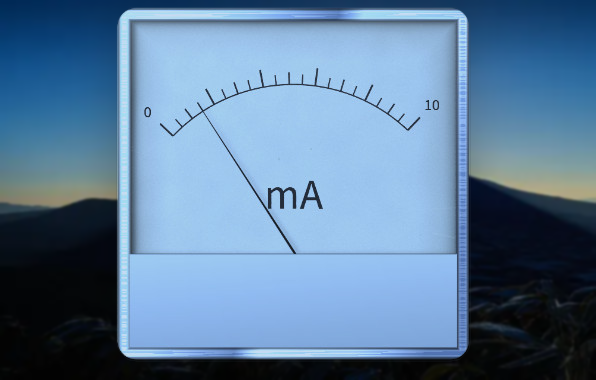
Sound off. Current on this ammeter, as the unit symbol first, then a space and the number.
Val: mA 1.5
